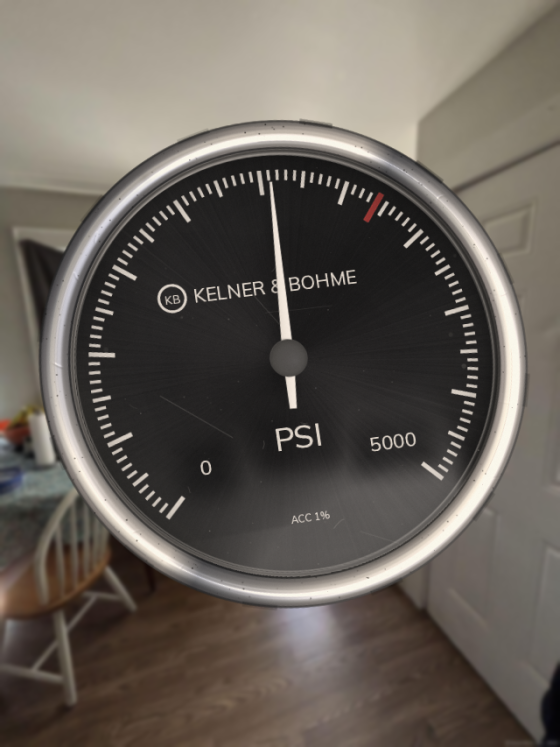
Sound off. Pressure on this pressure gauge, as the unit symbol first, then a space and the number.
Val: psi 2550
